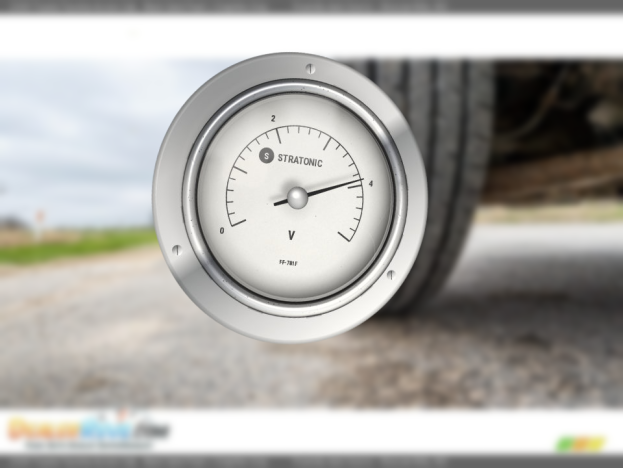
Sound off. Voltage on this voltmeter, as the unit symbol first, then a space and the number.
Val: V 3.9
